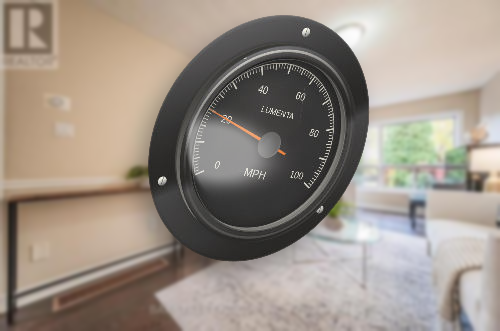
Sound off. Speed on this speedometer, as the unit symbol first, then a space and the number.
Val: mph 20
